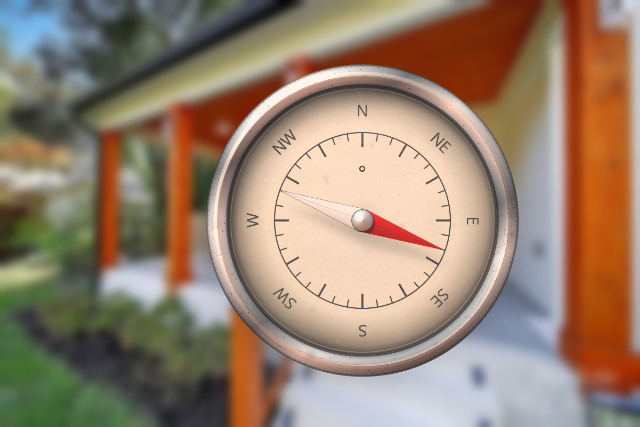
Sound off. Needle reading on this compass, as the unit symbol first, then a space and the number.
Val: ° 110
